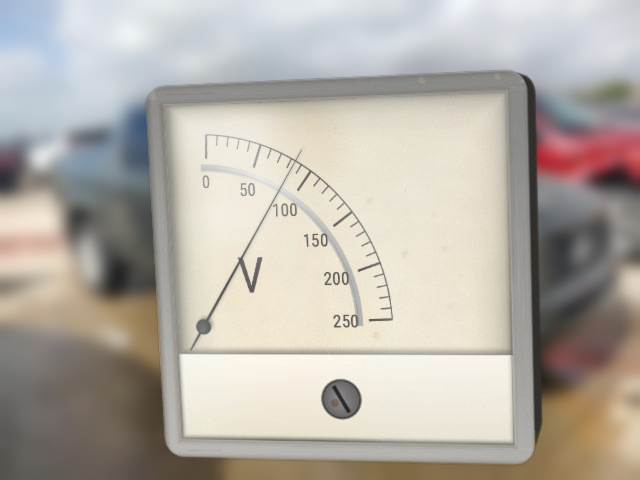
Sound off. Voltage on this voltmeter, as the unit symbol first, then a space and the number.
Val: V 85
